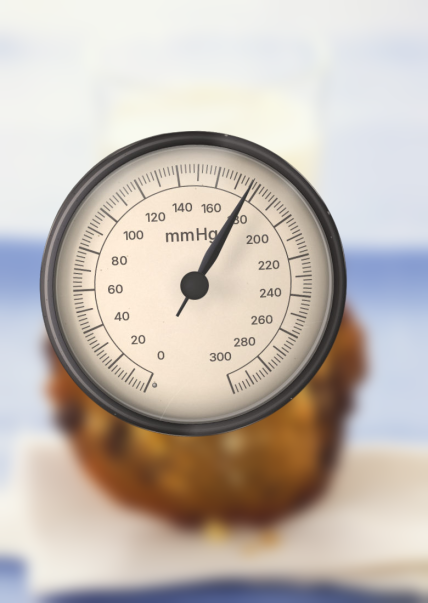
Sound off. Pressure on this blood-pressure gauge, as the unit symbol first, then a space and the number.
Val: mmHg 176
